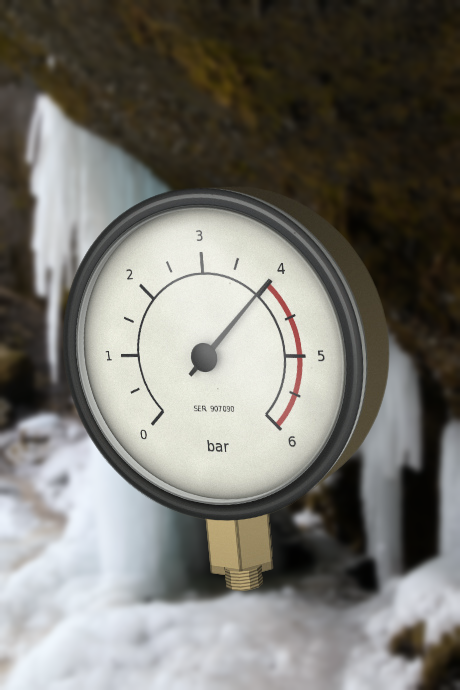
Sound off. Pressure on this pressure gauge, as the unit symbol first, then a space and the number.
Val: bar 4
